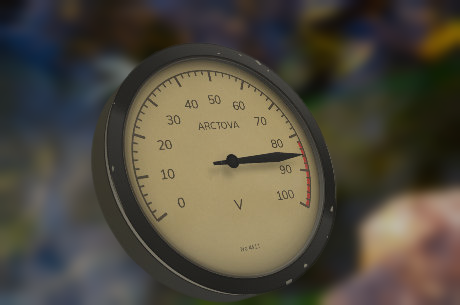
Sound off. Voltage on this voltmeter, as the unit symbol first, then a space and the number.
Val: V 86
